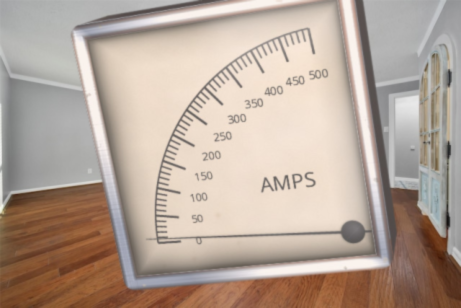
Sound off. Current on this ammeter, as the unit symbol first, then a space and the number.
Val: A 10
